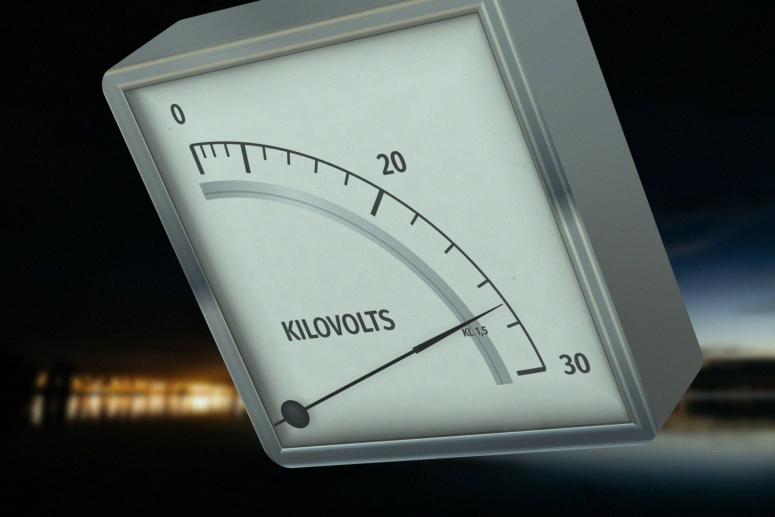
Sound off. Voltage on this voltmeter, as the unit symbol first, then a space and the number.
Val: kV 27
